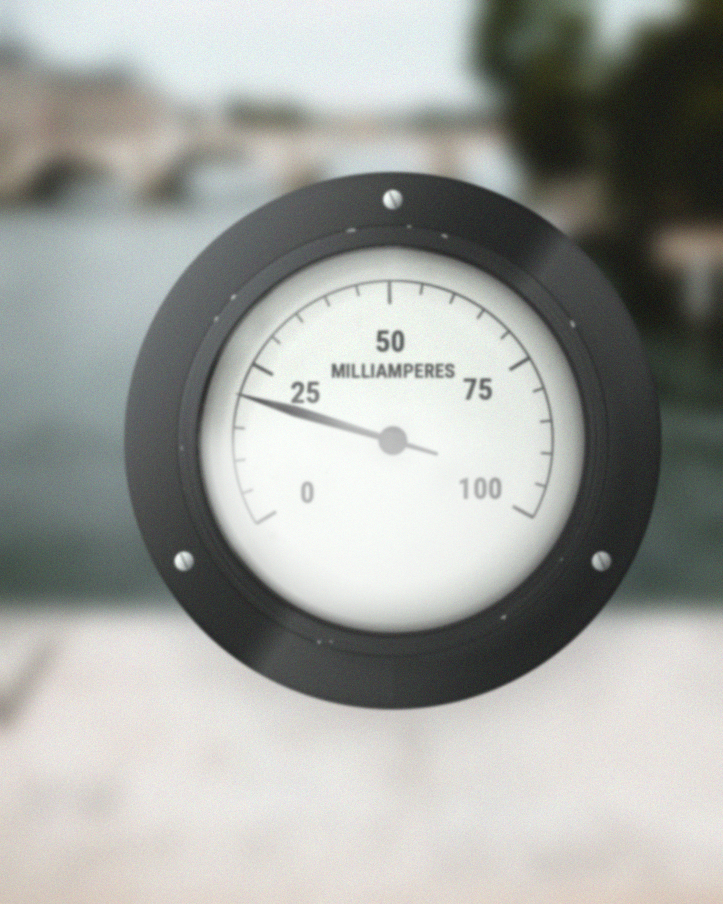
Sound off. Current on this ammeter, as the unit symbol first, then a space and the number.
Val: mA 20
